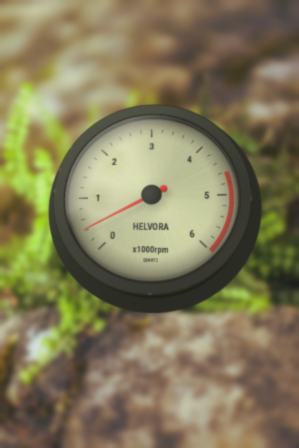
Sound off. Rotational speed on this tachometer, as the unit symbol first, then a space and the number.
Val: rpm 400
